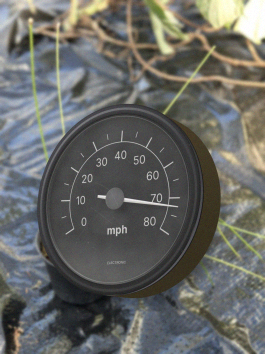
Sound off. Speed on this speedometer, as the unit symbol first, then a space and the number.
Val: mph 72.5
